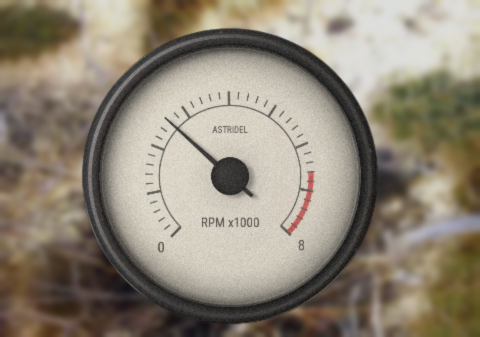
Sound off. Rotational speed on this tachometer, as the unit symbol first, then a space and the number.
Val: rpm 2600
